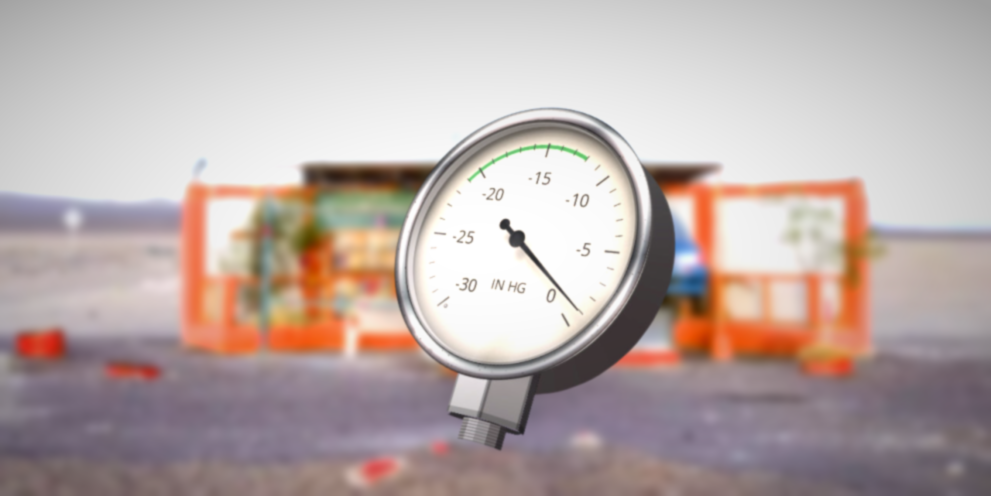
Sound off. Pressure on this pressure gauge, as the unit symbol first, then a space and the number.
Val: inHg -1
